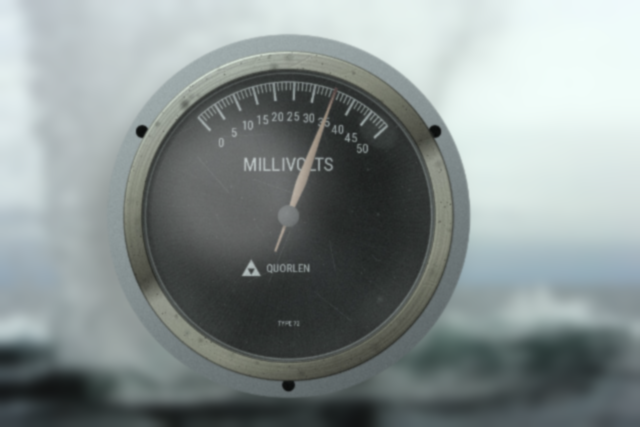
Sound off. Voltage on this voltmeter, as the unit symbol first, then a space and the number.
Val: mV 35
